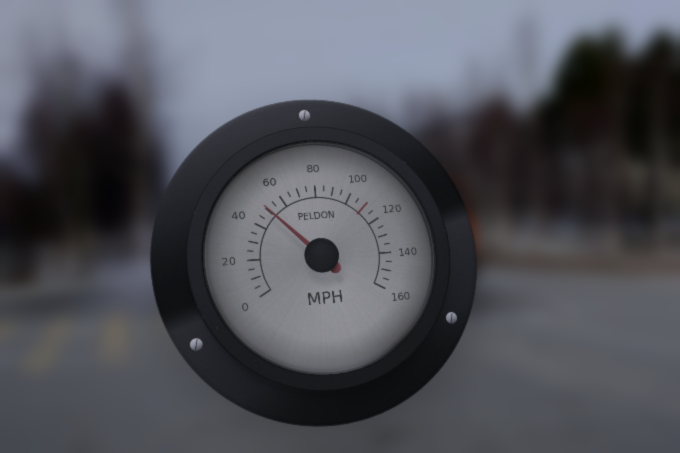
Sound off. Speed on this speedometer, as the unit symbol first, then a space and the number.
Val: mph 50
